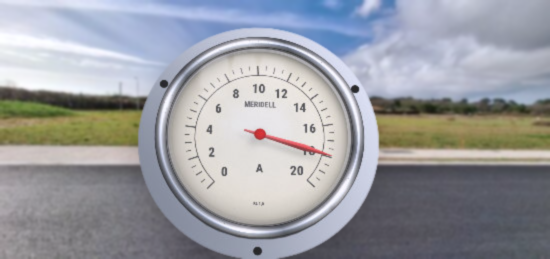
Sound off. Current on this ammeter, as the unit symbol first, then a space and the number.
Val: A 18
